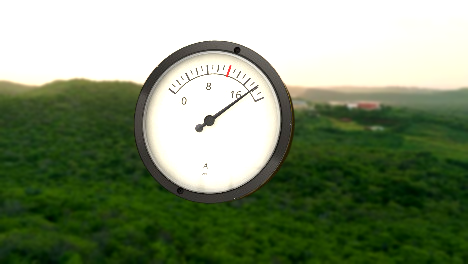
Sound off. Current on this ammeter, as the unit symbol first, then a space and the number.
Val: A 18
